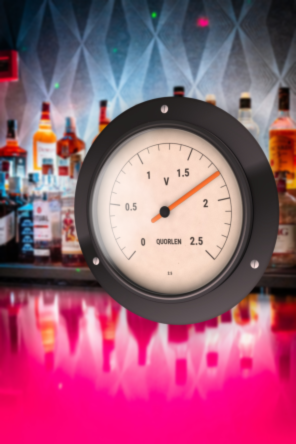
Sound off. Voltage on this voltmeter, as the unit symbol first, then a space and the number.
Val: V 1.8
